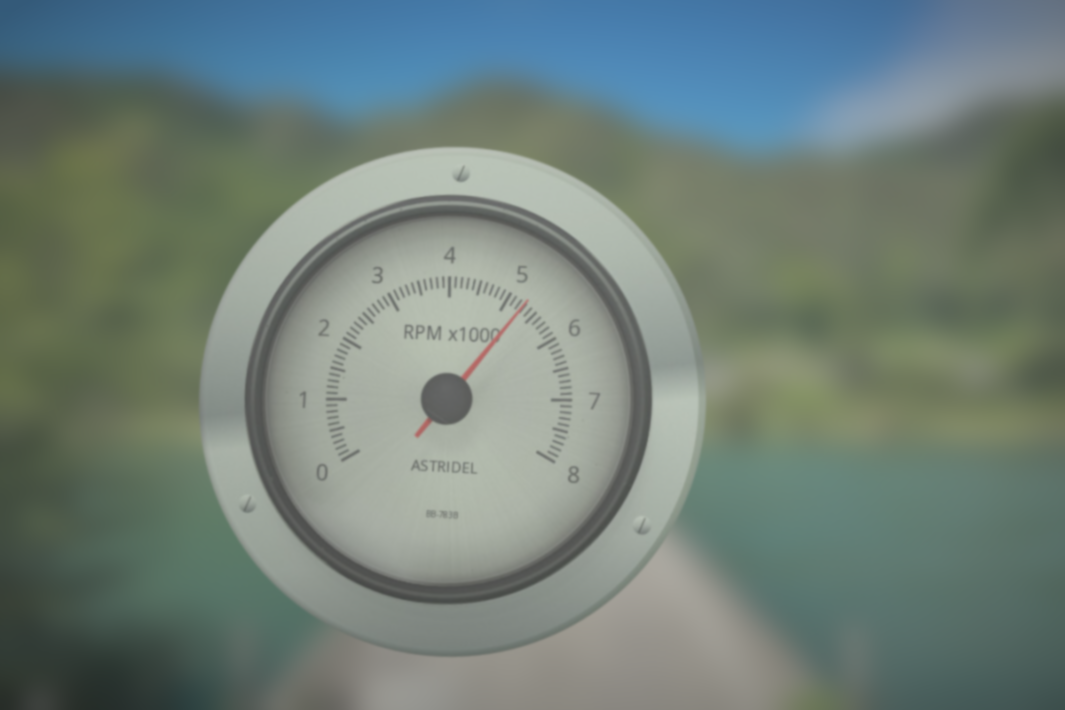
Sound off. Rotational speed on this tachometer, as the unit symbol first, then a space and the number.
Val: rpm 5300
